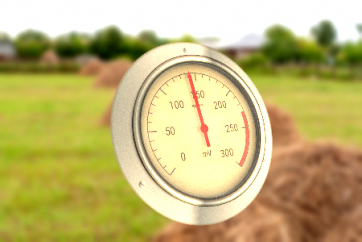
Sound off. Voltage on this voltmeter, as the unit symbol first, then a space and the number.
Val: mV 140
